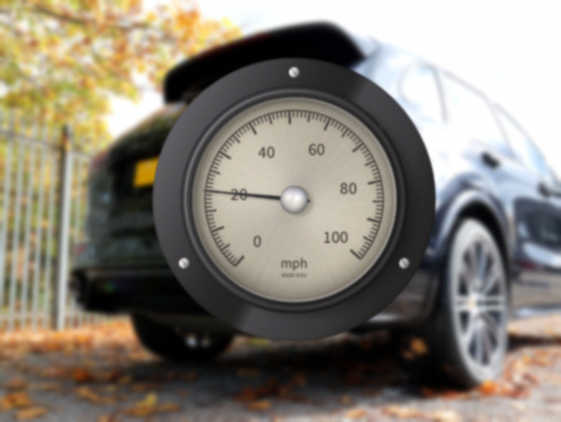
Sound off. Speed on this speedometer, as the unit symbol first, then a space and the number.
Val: mph 20
